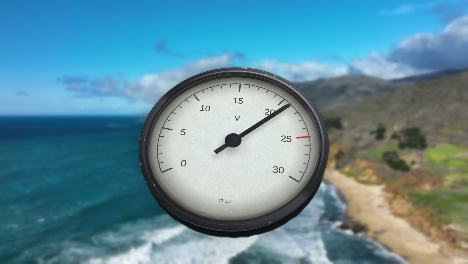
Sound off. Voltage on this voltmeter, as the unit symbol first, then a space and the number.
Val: V 21
